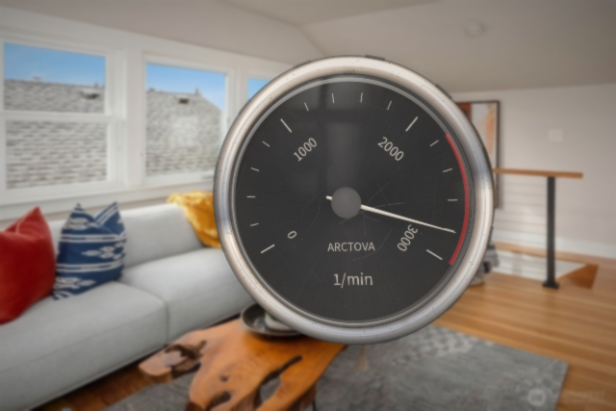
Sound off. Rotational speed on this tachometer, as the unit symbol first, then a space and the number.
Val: rpm 2800
